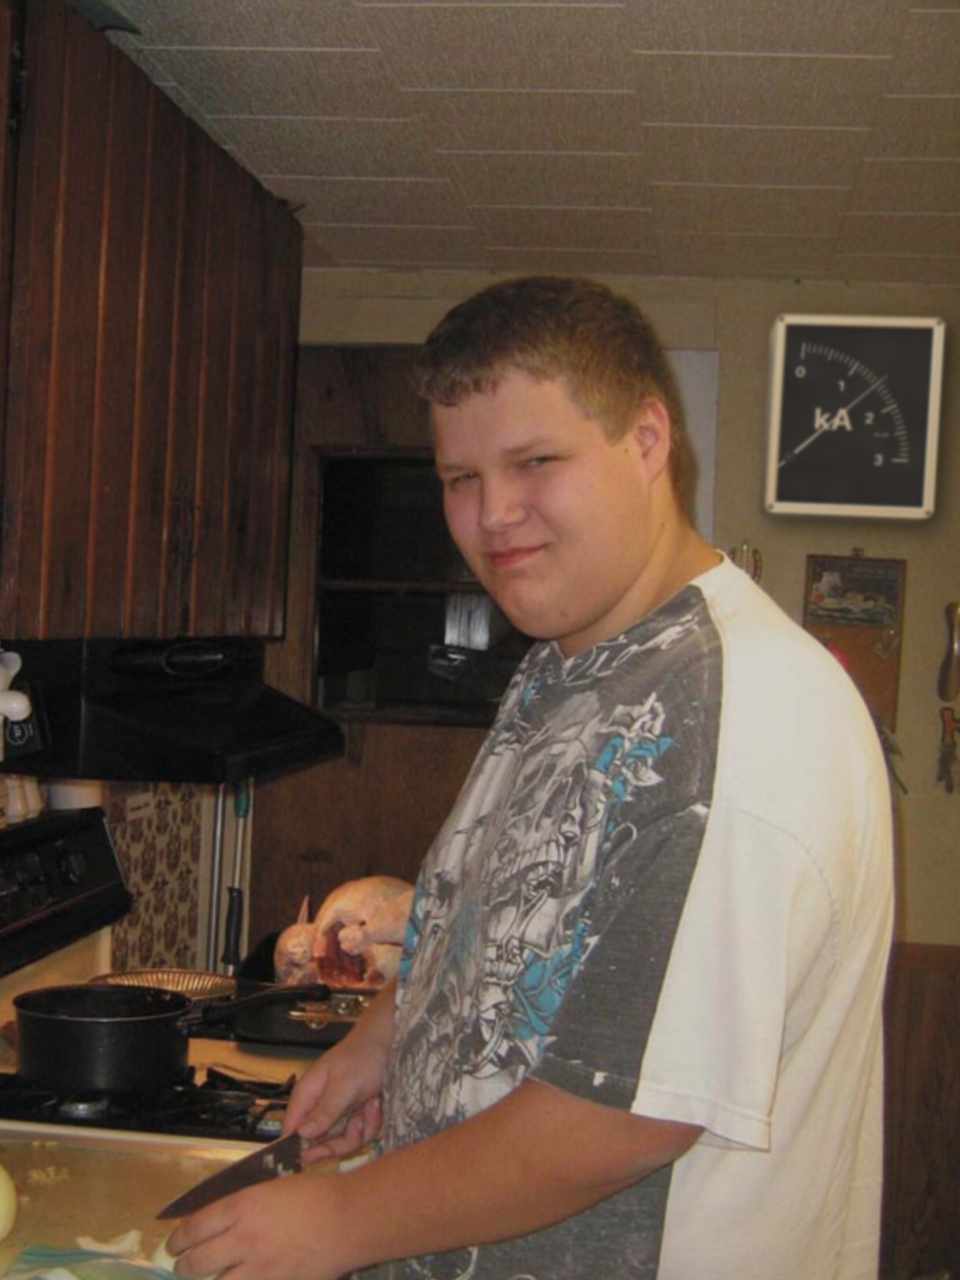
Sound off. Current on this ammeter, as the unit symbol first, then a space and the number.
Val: kA 1.5
